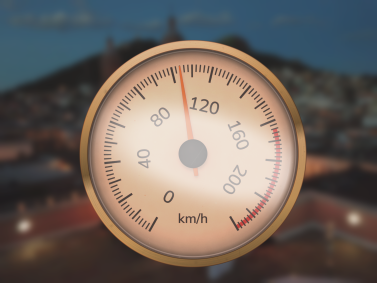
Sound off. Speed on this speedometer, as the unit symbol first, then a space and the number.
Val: km/h 104
